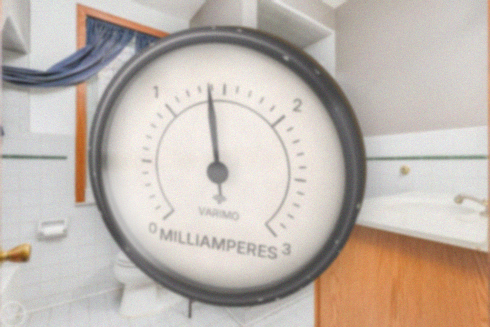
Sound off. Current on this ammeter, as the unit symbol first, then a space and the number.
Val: mA 1.4
